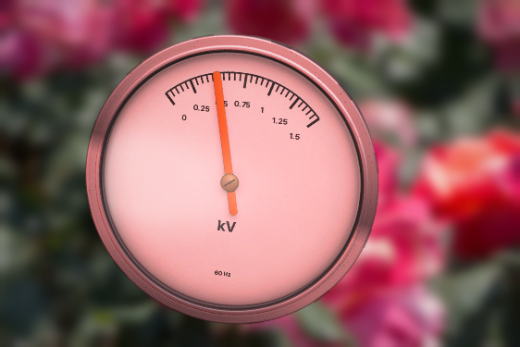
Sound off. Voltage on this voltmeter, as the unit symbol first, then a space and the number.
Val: kV 0.5
